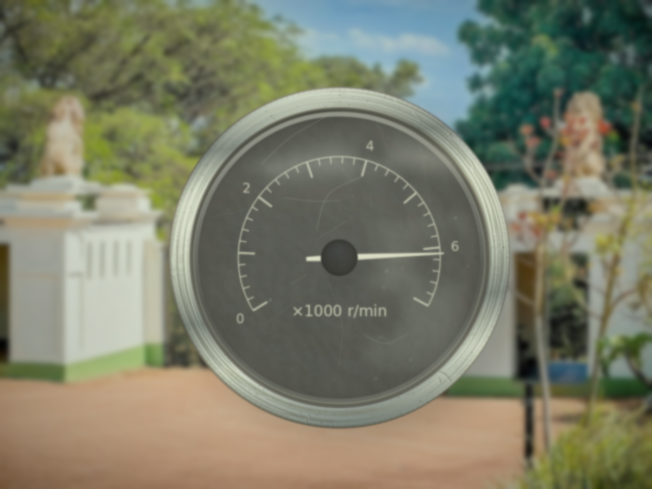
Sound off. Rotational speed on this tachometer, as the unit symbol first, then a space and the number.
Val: rpm 6100
